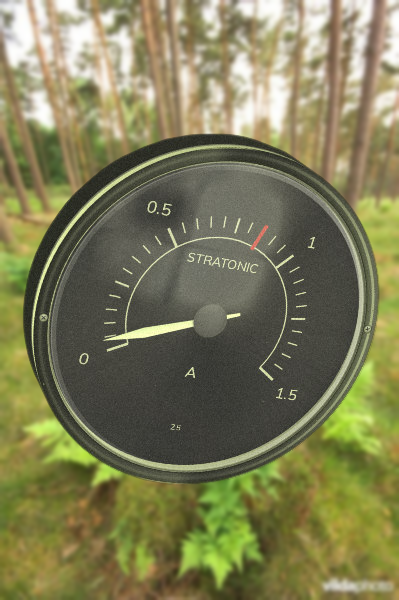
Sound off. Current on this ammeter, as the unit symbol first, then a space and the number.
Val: A 0.05
